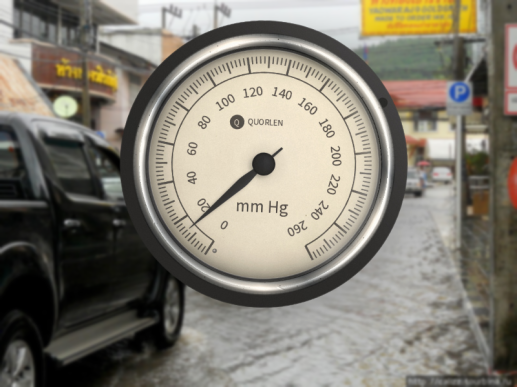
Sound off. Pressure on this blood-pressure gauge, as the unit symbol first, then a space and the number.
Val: mmHg 14
